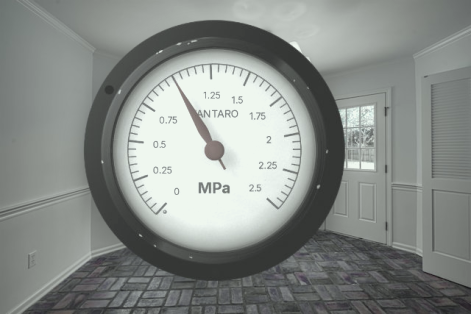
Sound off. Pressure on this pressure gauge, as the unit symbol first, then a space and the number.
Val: MPa 1
